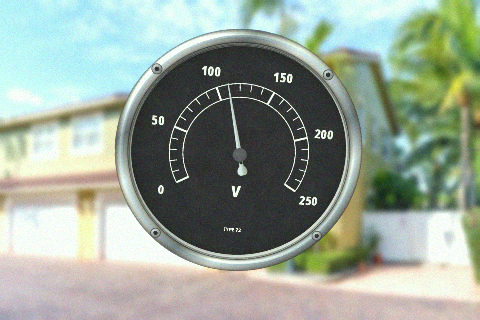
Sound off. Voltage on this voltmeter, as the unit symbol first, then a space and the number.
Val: V 110
